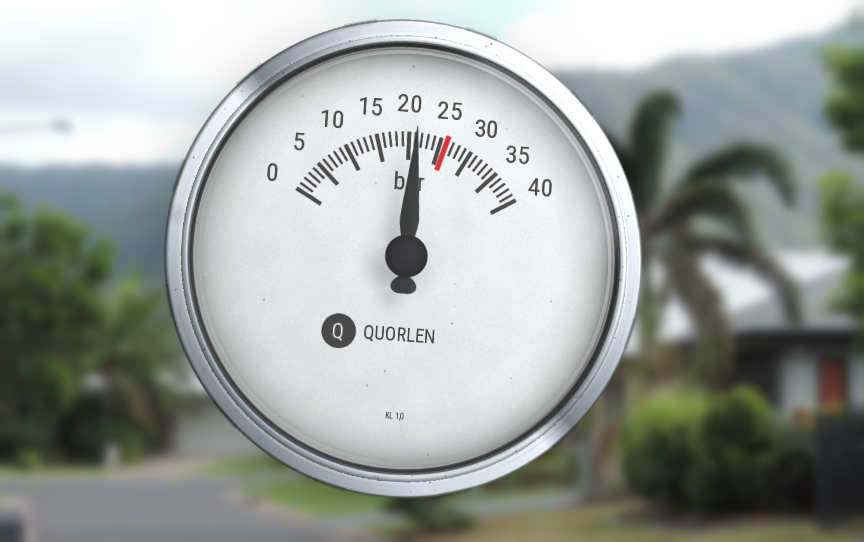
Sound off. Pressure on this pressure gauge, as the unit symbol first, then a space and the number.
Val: bar 21
